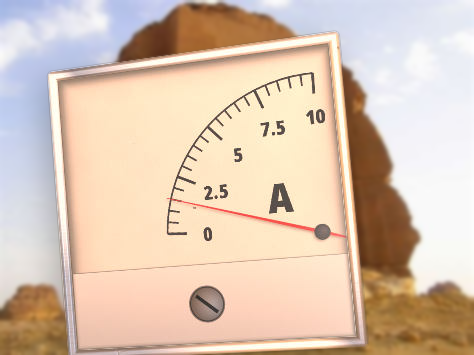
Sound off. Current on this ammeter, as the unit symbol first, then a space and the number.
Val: A 1.5
